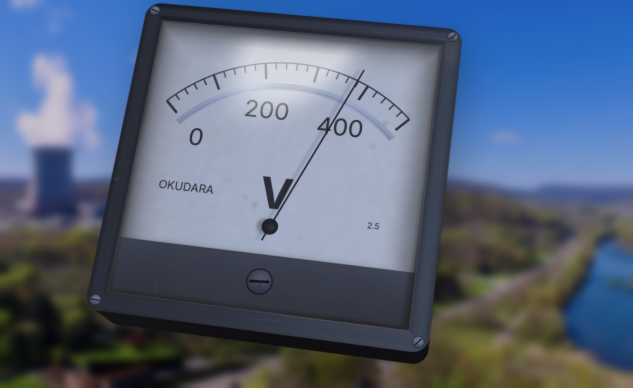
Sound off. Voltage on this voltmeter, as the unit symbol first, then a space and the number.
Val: V 380
